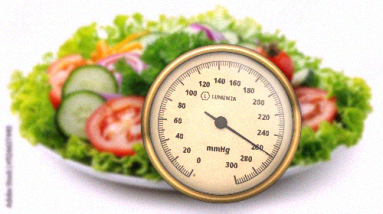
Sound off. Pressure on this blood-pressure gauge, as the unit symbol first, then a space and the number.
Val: mmHg 260
